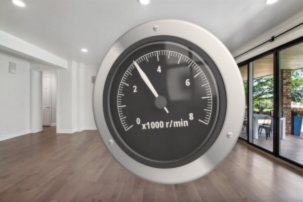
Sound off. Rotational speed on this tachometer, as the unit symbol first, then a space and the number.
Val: rpm 3000
